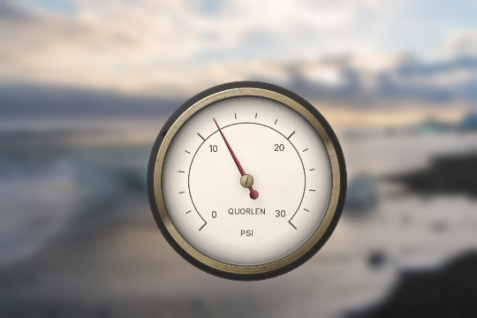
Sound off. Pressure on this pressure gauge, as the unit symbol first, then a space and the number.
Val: psi 12
